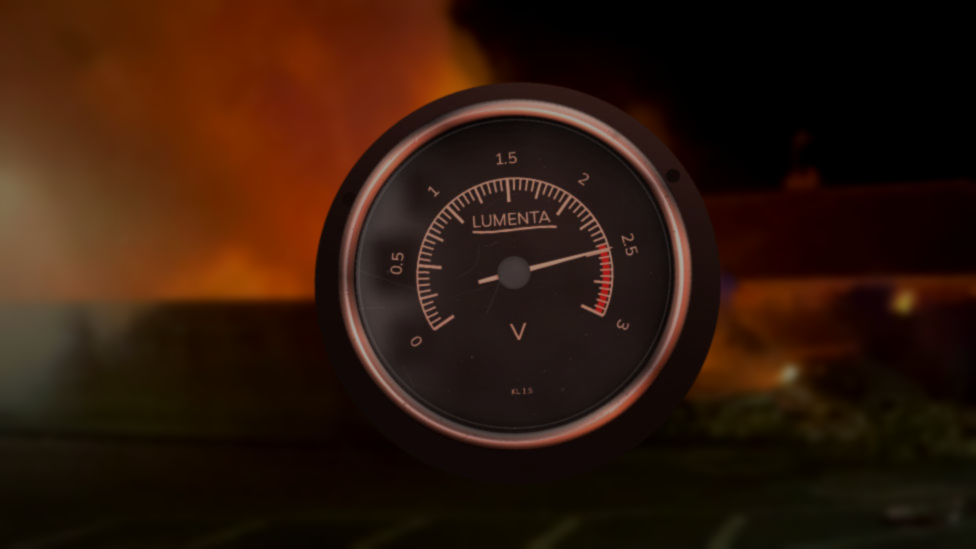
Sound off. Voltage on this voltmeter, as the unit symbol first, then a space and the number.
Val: V 2.5
